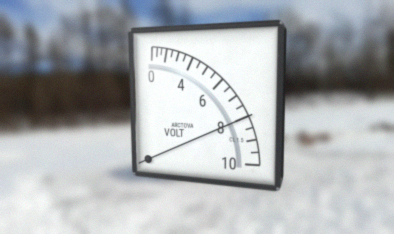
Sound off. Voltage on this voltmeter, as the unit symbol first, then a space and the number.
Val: V 8
